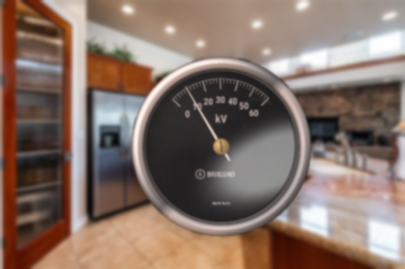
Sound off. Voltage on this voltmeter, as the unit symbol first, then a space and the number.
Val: kV 10
